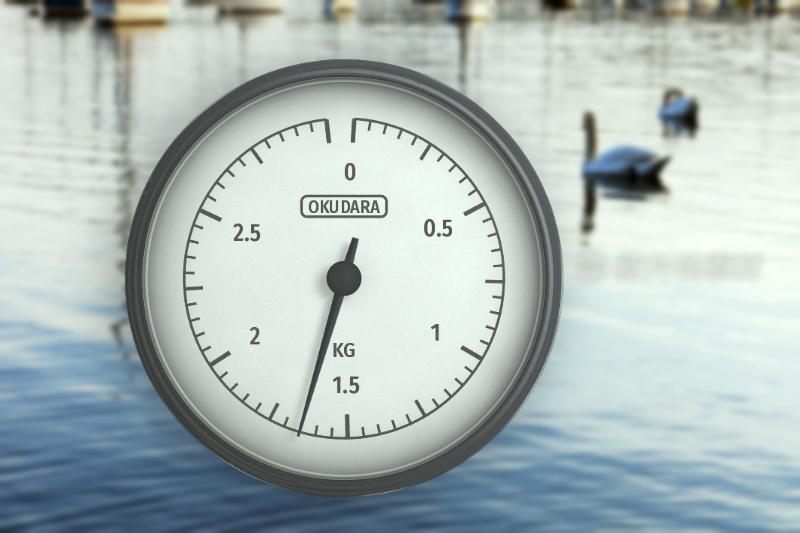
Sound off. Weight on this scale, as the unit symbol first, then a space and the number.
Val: kg 1.65
